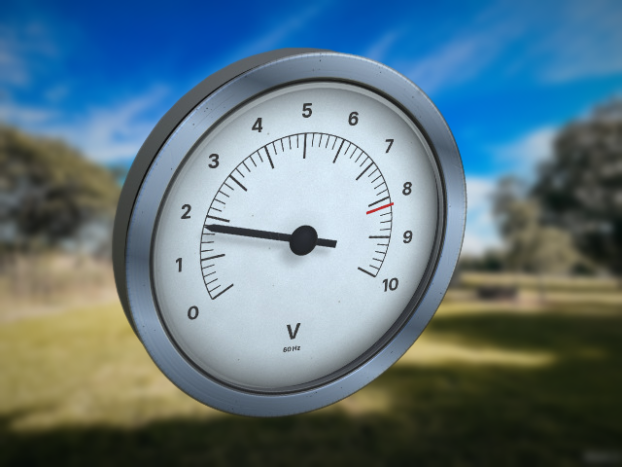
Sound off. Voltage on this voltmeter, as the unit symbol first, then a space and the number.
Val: V 1.8
